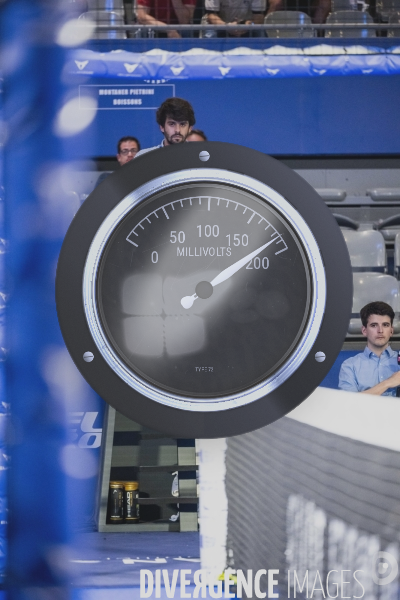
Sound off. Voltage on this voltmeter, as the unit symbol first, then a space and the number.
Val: mV 185
